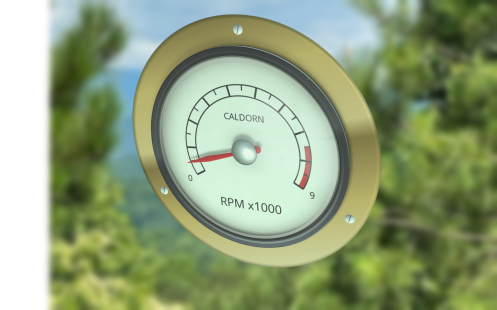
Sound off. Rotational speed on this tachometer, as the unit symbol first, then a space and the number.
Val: rpm 500
